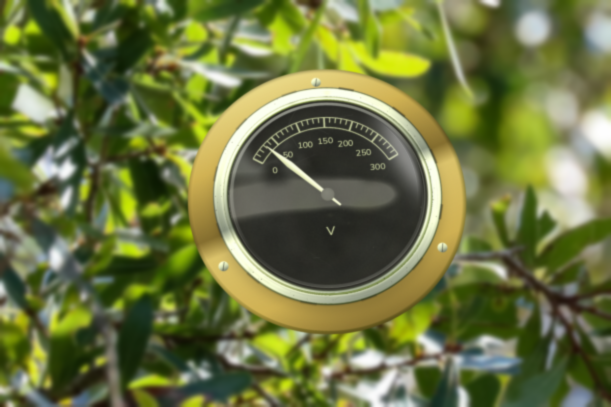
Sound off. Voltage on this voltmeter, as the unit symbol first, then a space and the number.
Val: V 30
